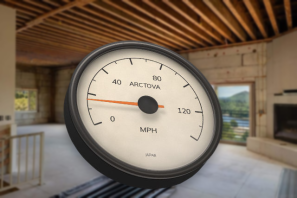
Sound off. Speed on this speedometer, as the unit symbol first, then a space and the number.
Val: mph 15
